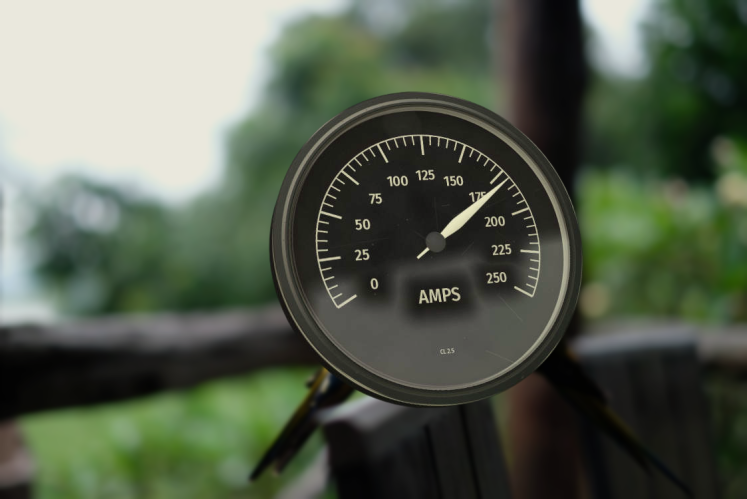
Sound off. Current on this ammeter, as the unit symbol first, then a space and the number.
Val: A 180
